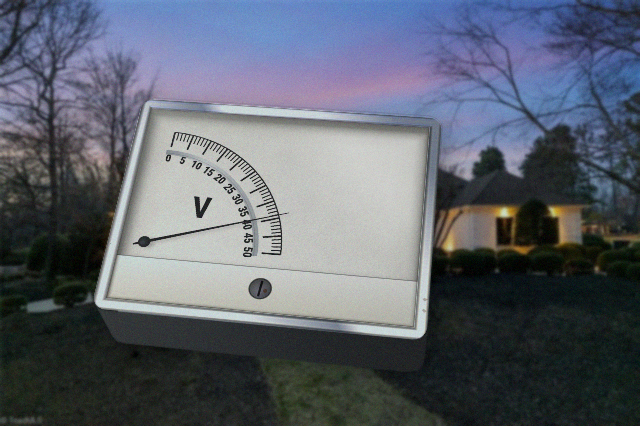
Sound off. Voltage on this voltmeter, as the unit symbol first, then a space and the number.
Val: V 40
